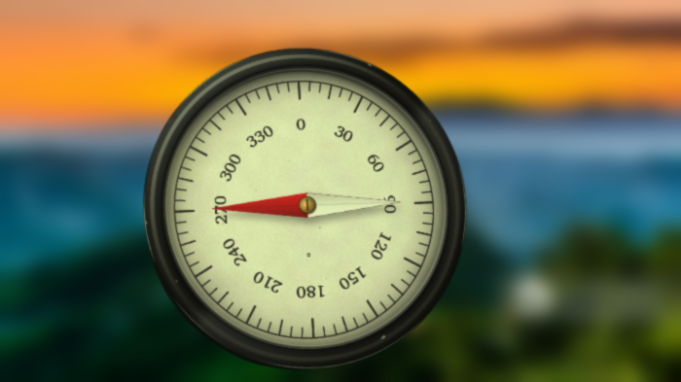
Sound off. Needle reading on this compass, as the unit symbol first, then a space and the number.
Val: ° 270
